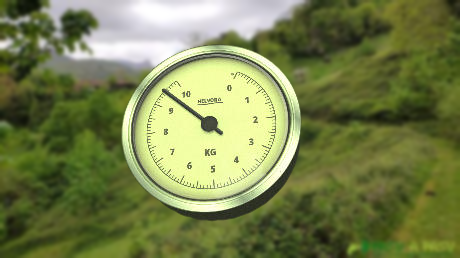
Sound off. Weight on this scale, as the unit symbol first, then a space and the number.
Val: kg 9.5
